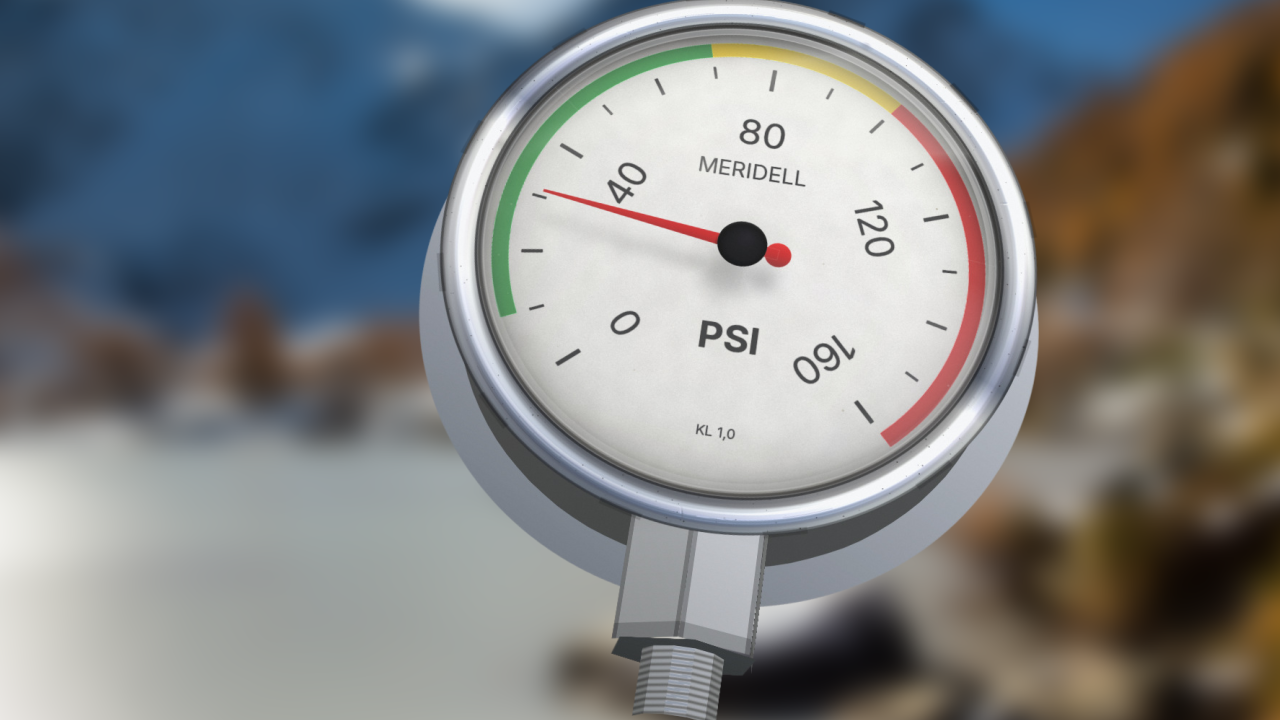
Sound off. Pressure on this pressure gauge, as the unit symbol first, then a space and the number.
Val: psi 30
